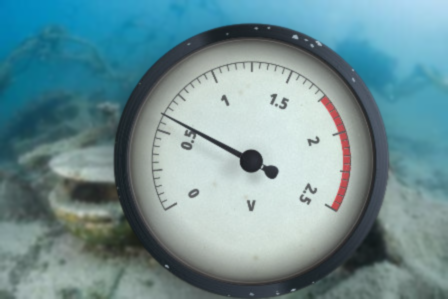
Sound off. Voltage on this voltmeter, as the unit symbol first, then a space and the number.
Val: V 0.6
